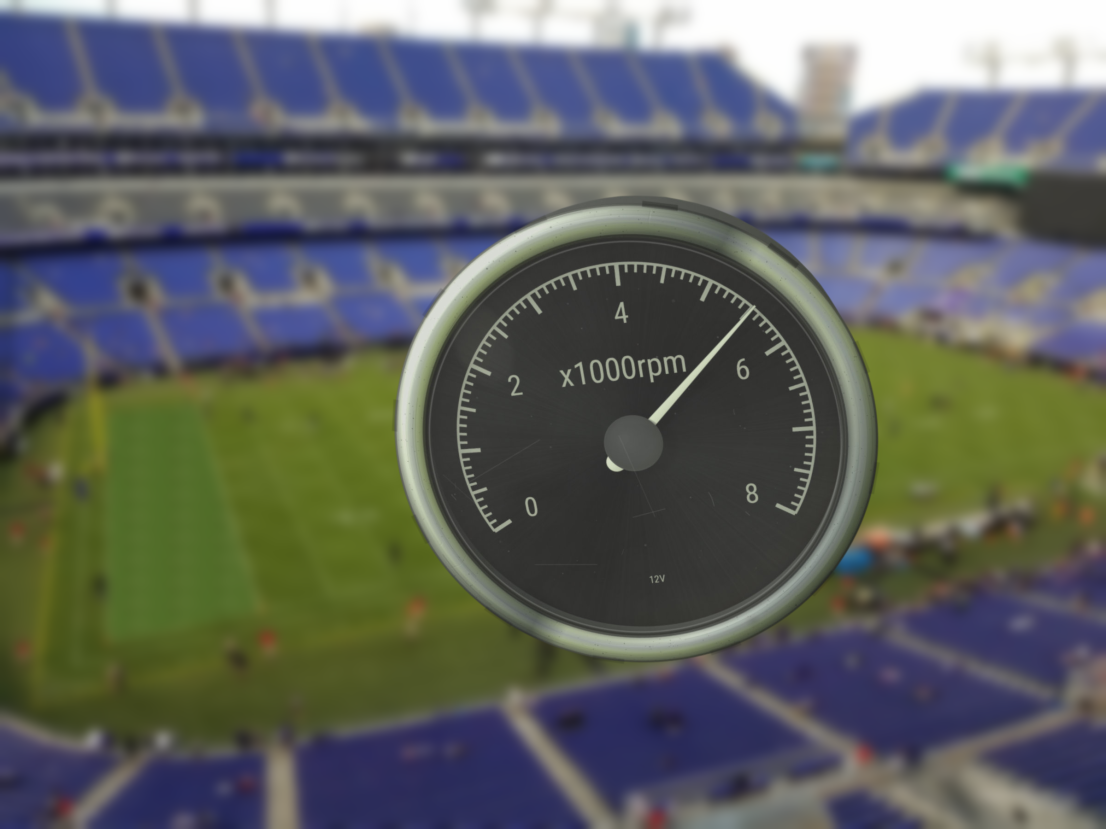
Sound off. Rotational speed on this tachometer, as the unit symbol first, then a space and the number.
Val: rpm 5500
